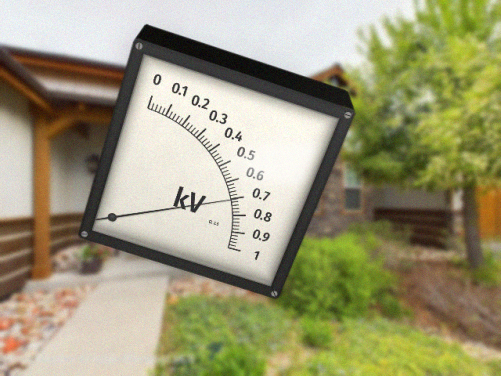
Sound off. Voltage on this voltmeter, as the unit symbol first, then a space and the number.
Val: kV 0.7
